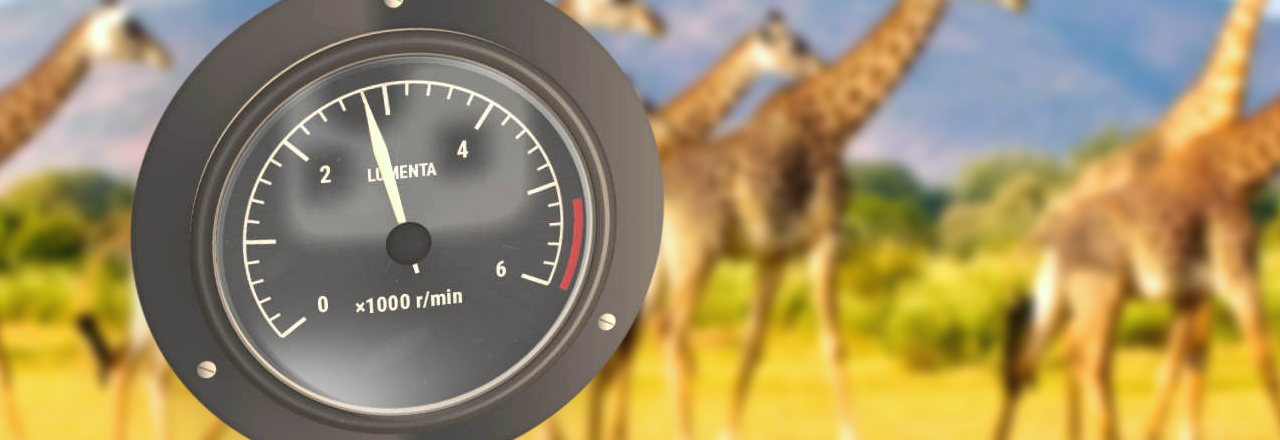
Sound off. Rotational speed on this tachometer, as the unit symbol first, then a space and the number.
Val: rpm 2800
